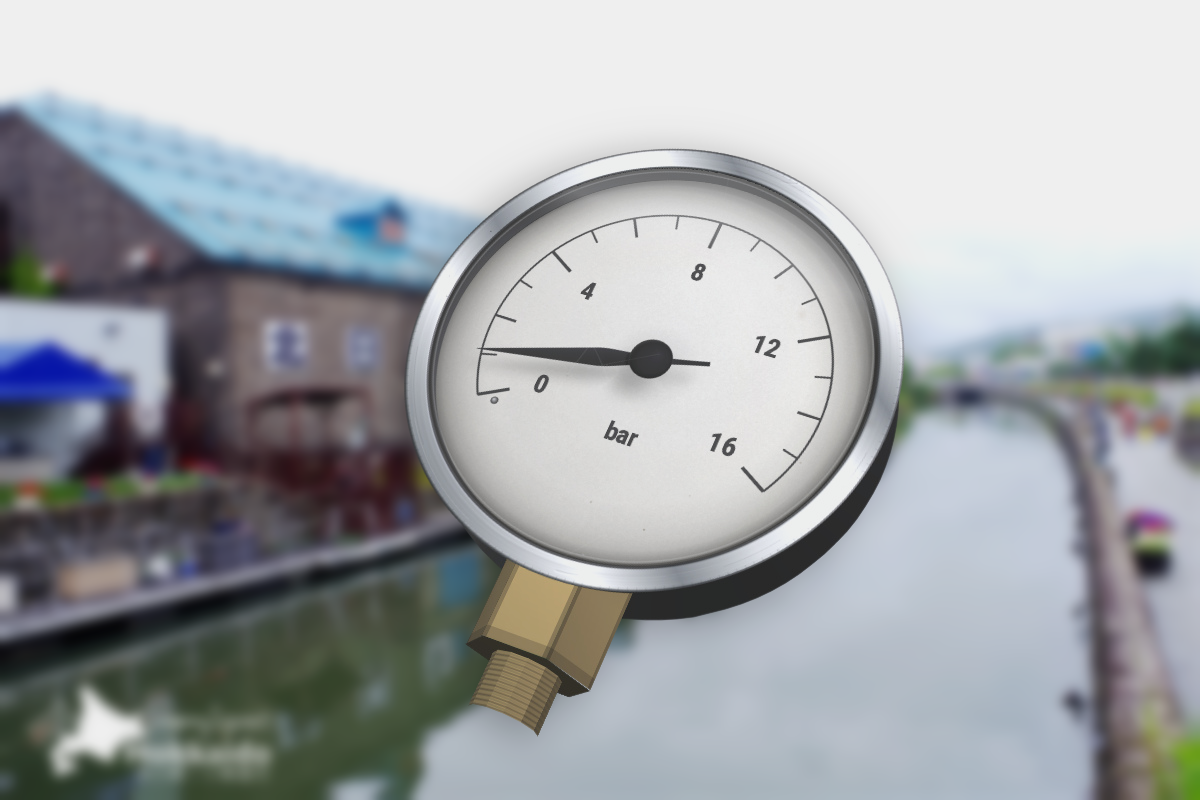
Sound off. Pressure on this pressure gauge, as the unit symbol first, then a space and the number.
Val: bar 1
